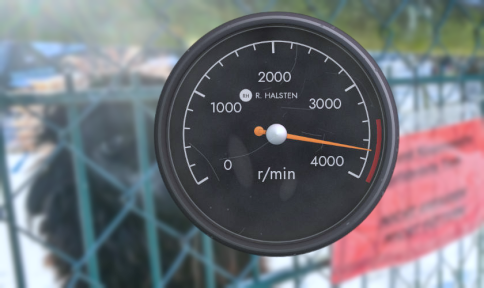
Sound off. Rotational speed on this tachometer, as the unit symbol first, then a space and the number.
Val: rpm 3700
